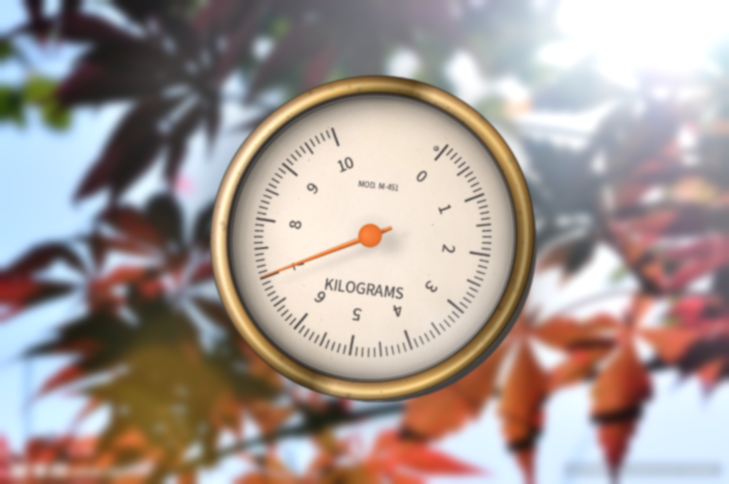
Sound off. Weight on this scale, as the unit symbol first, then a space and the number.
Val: kg 7
